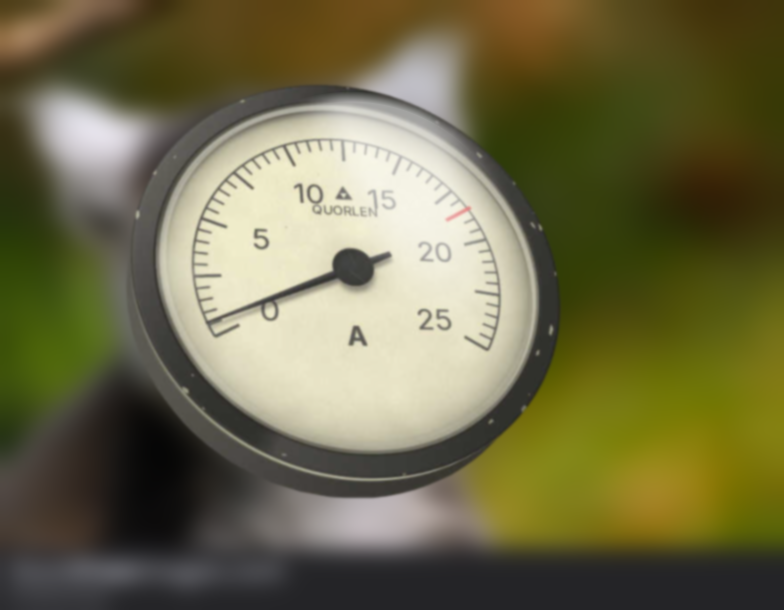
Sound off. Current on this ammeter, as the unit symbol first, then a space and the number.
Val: A 0.5
